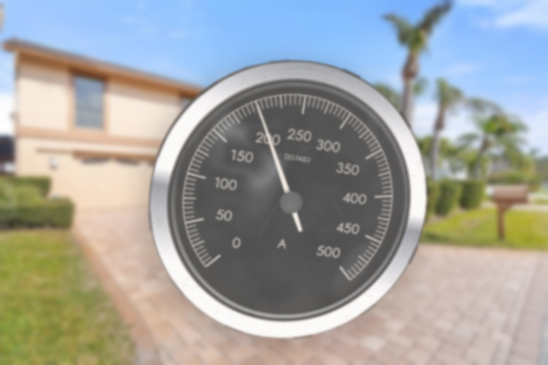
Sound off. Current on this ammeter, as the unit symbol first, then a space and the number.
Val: A 200
